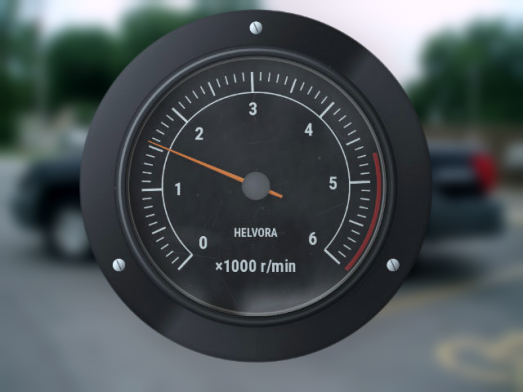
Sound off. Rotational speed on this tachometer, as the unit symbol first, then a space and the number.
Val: rpm 1550
